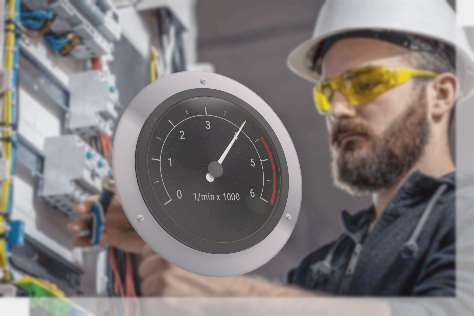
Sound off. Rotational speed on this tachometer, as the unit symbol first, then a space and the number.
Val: rpm 4000
